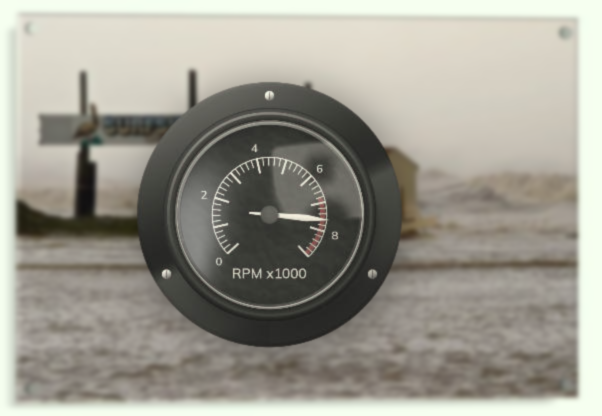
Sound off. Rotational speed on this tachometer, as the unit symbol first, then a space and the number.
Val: rpm 7600
